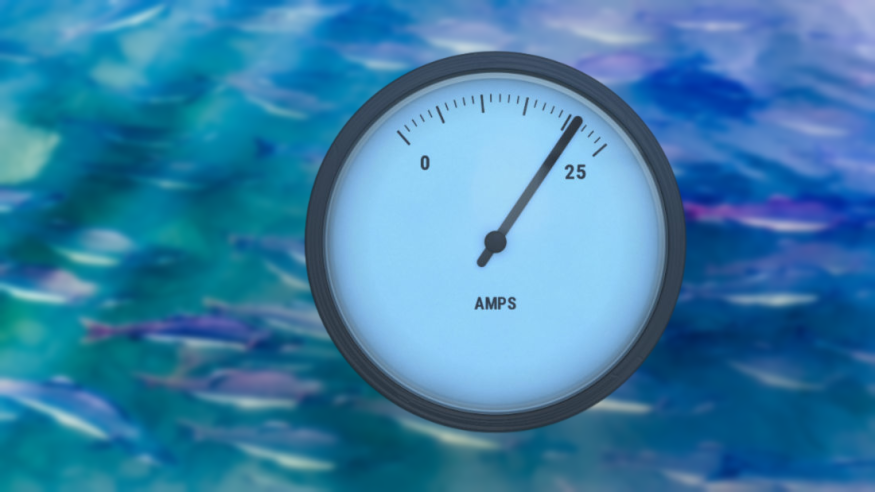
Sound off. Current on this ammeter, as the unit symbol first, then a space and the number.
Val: A 21
